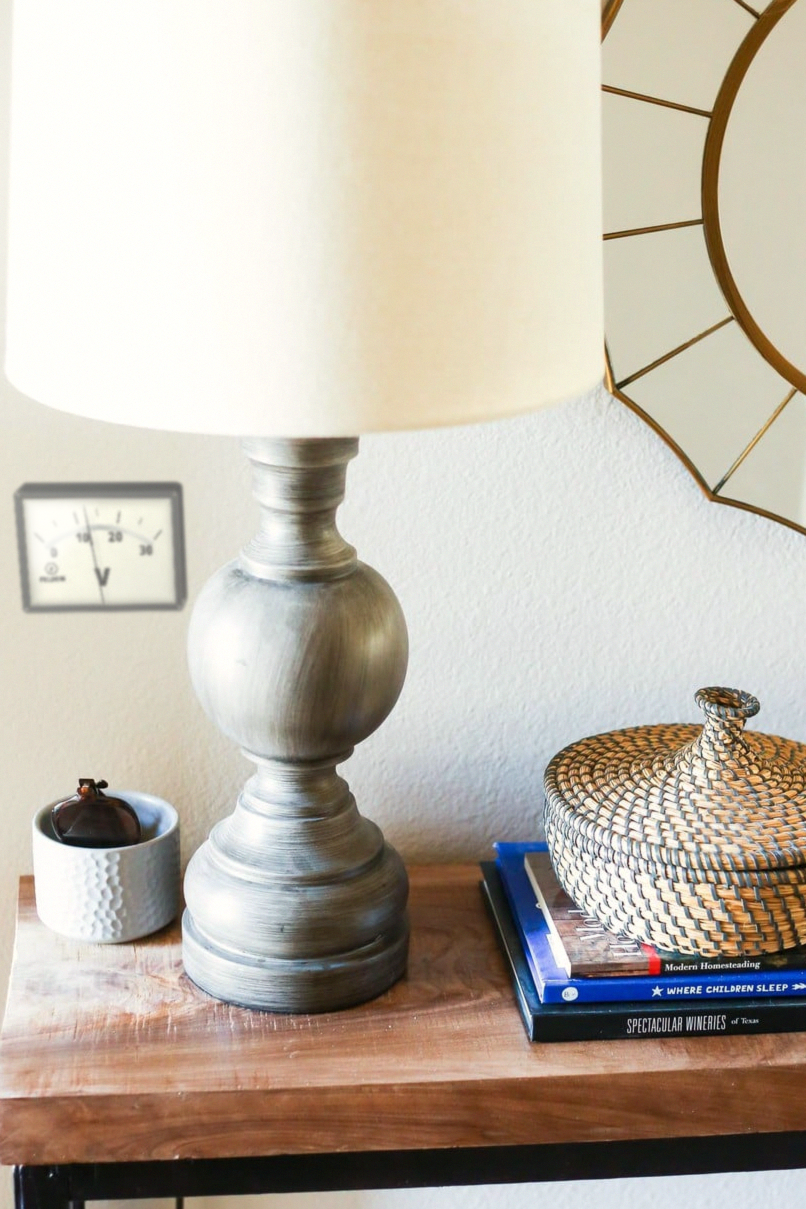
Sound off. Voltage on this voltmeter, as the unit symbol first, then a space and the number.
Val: V 12.5
